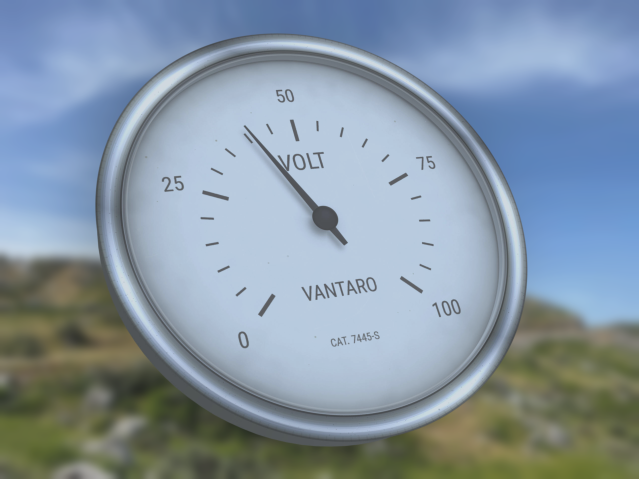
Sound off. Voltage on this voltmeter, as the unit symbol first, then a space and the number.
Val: V 40
